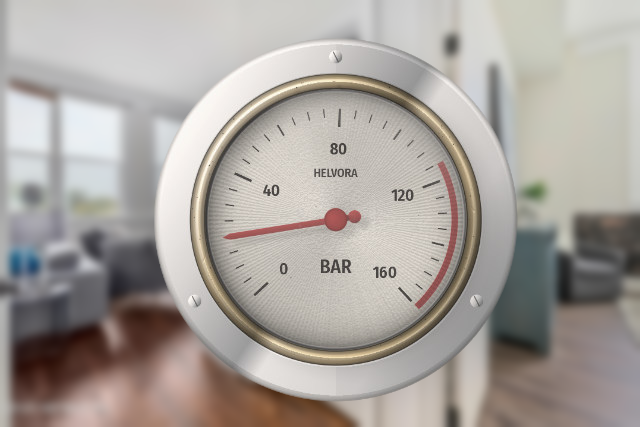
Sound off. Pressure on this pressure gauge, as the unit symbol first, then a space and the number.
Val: bar 20
